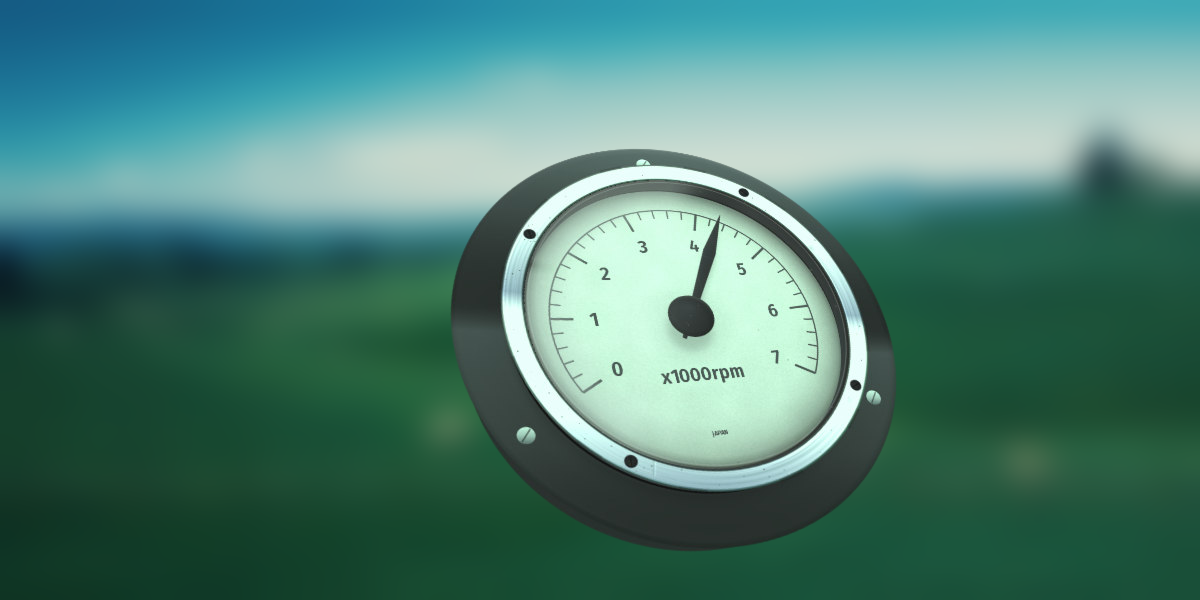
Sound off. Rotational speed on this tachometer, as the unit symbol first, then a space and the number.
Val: rpm 4300
